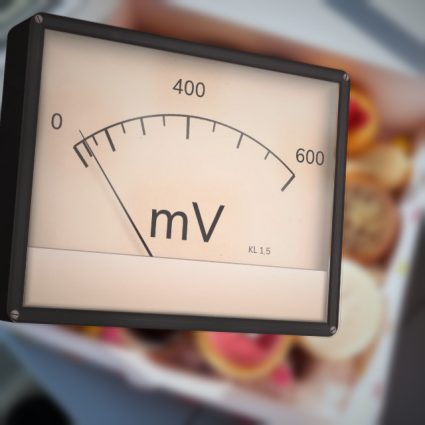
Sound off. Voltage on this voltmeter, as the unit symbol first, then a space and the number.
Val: mV 100
